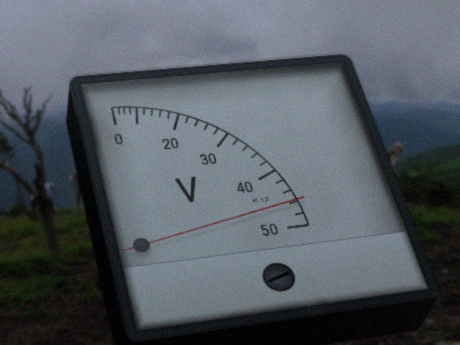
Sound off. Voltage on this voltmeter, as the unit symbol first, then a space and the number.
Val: V 46
